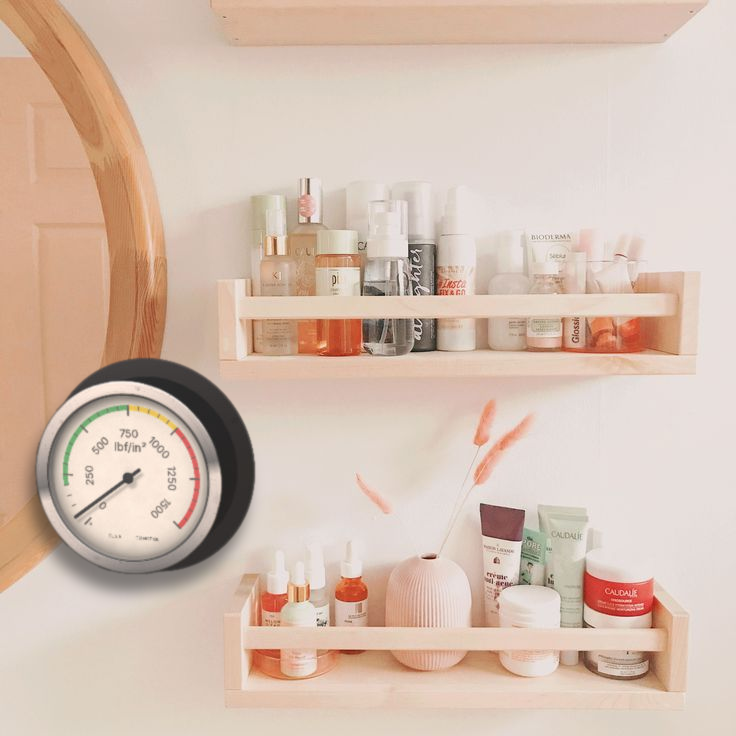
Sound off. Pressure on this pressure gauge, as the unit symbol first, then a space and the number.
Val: psi 50
